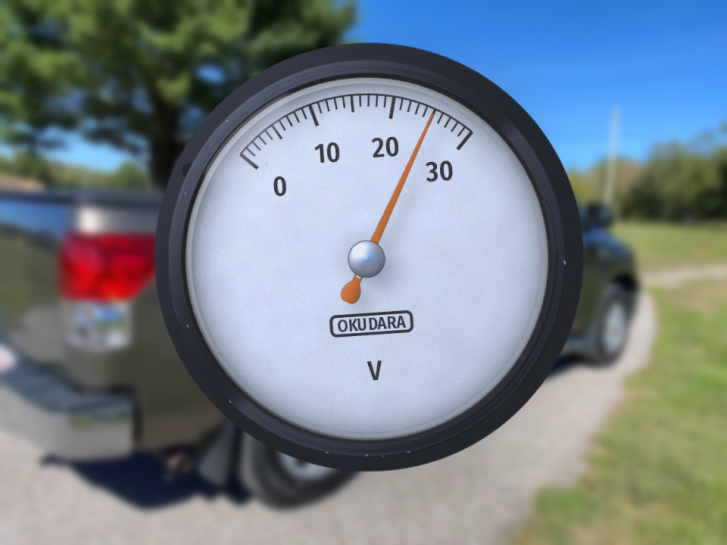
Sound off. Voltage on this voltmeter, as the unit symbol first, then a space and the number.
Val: V 25
